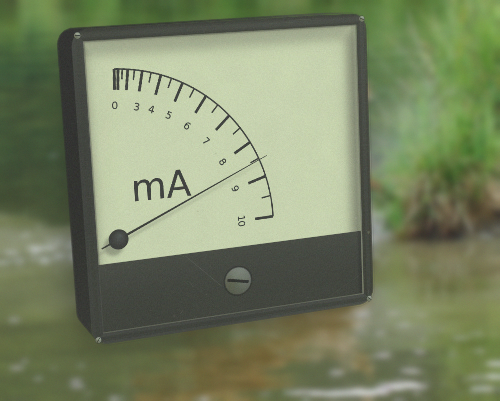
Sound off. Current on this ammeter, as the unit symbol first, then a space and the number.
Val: mA 8.5
